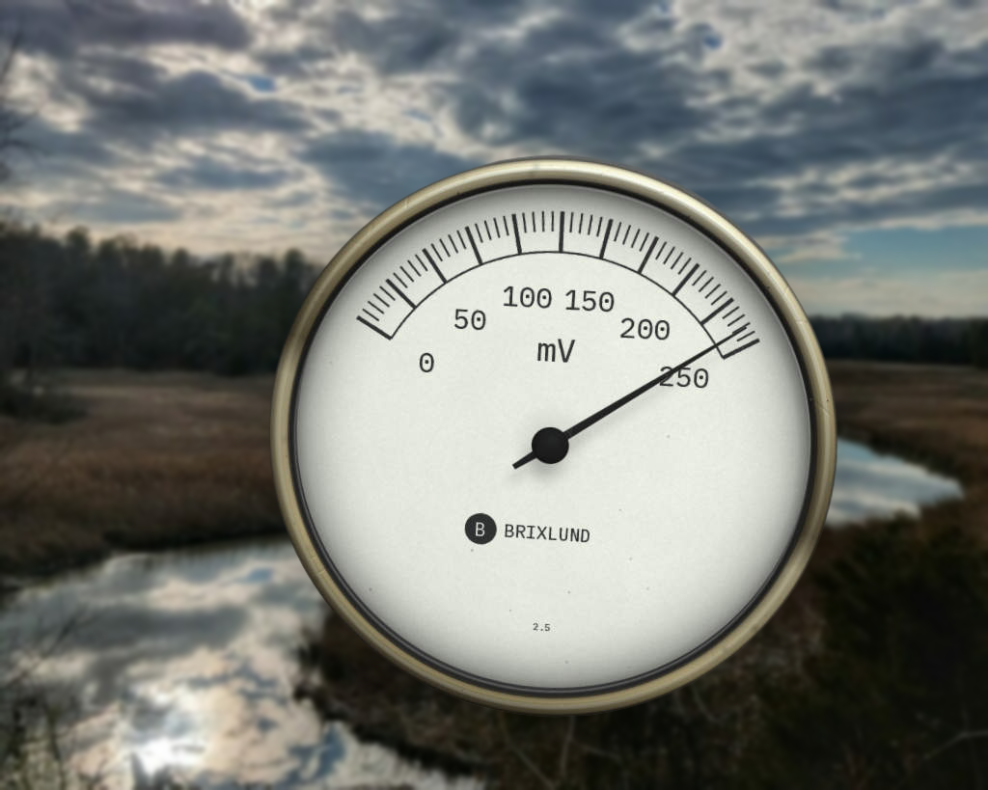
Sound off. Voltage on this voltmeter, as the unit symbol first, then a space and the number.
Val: mV 240
